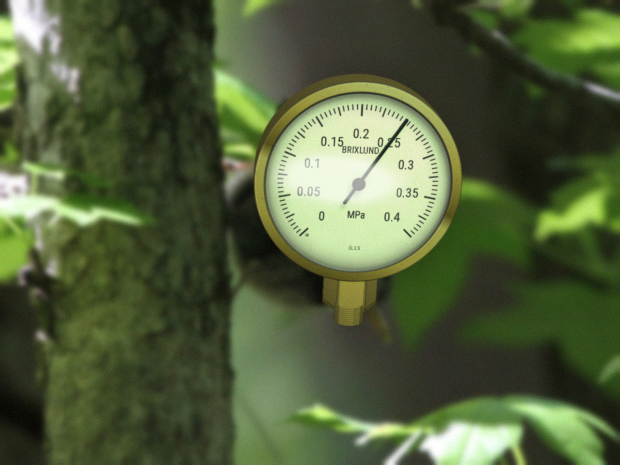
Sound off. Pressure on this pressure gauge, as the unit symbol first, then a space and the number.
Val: MPa 0.25
